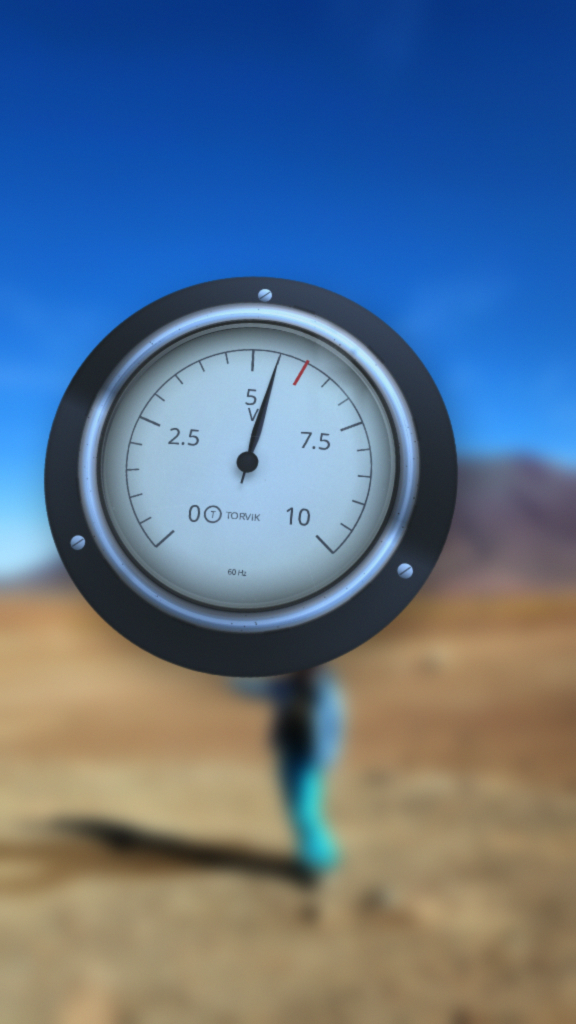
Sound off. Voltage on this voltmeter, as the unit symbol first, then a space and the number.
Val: V 5.5
